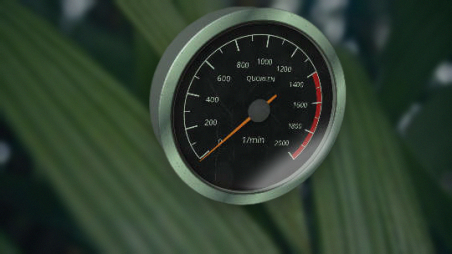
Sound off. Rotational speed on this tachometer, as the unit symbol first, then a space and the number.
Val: rpm 0
